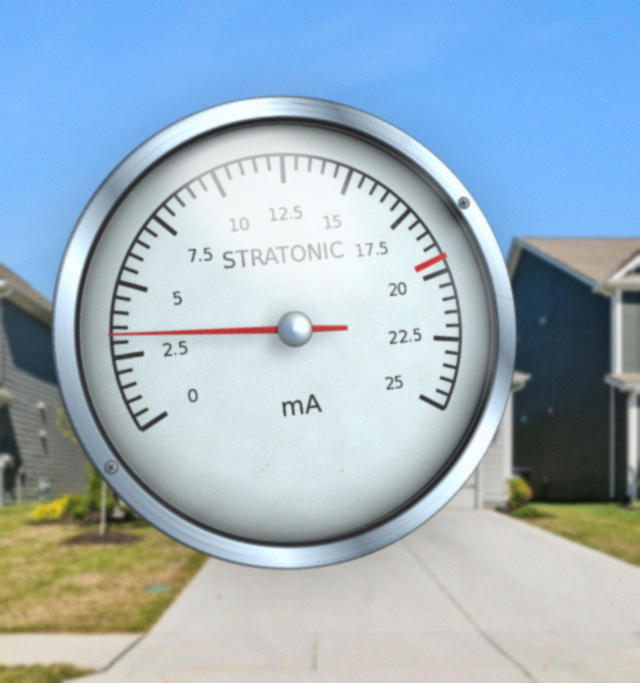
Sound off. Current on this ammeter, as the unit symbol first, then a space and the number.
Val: mA 3.25
